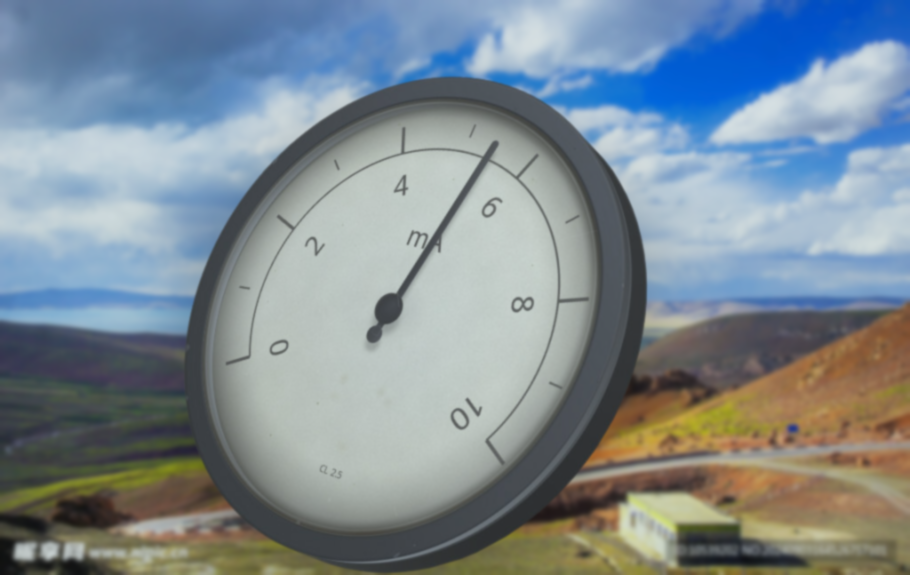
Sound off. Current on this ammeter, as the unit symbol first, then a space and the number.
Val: mA 5.5
